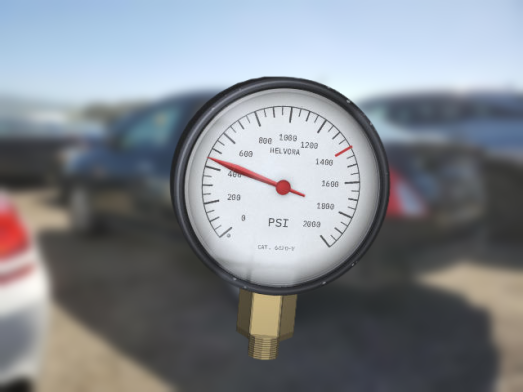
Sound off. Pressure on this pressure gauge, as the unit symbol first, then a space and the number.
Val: psi 450
